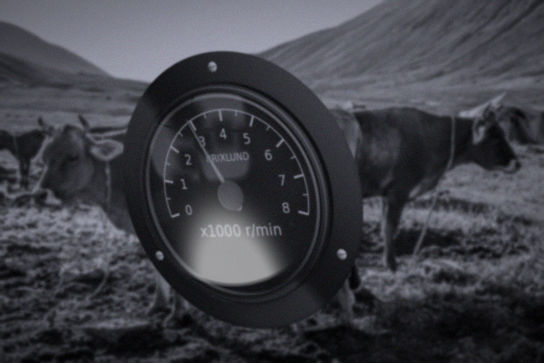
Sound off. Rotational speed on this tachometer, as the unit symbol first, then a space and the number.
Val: rpm 3000
